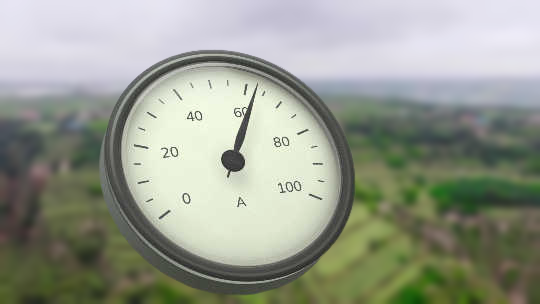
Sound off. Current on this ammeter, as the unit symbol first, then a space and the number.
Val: A 62.5
